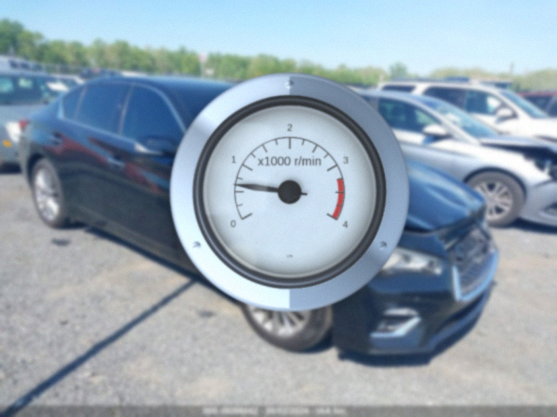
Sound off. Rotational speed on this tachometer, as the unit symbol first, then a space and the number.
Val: rpm 625
